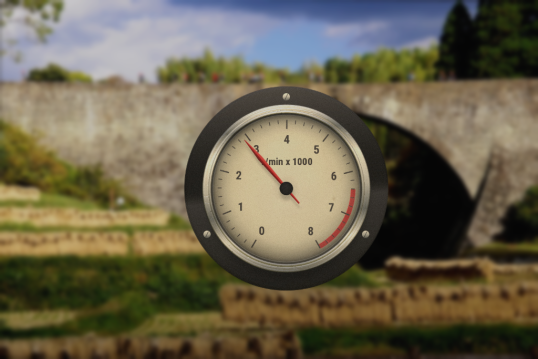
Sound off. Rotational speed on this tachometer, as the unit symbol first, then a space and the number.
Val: rpm 2900
